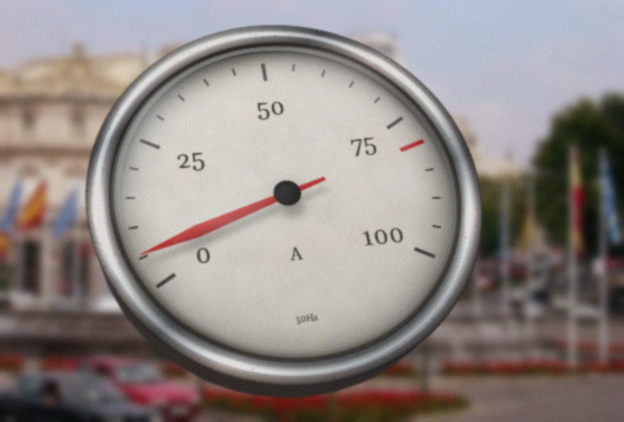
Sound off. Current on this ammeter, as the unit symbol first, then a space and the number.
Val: A 5
